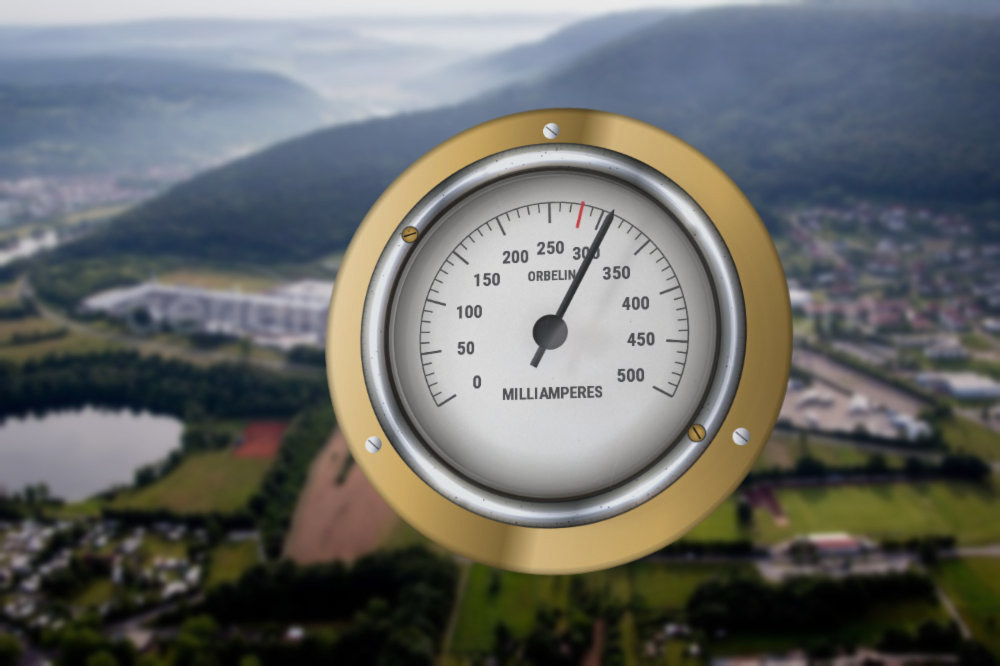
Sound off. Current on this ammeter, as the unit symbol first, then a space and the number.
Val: mA 310
